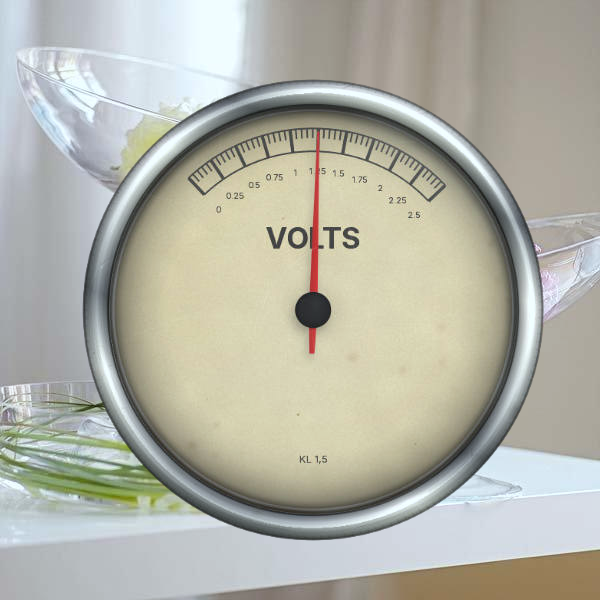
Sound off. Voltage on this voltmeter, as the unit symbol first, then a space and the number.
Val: V 1.25
